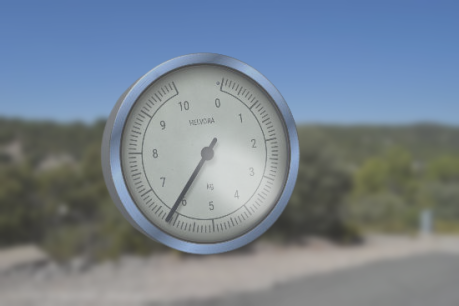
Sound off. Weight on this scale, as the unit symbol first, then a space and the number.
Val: kg 6.2
